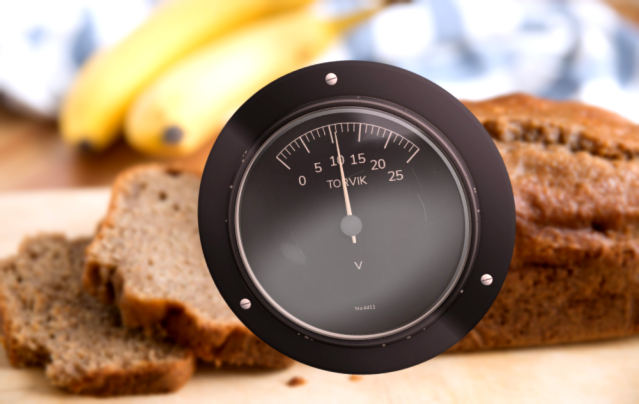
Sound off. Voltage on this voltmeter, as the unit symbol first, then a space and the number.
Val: V 11
